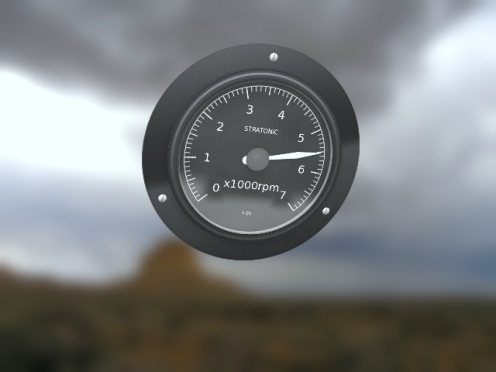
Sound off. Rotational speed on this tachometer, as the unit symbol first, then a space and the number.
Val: rpm 5500
